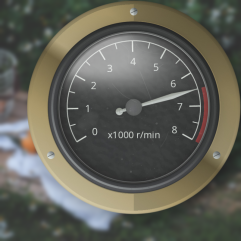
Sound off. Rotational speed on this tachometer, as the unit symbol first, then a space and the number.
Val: rpm 6500
